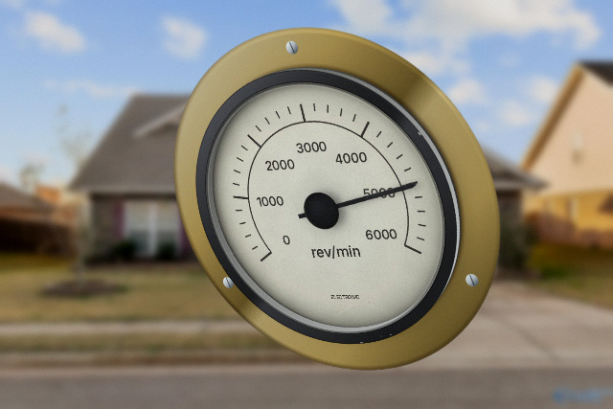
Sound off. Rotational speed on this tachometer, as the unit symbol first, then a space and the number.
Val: rpm 5000
